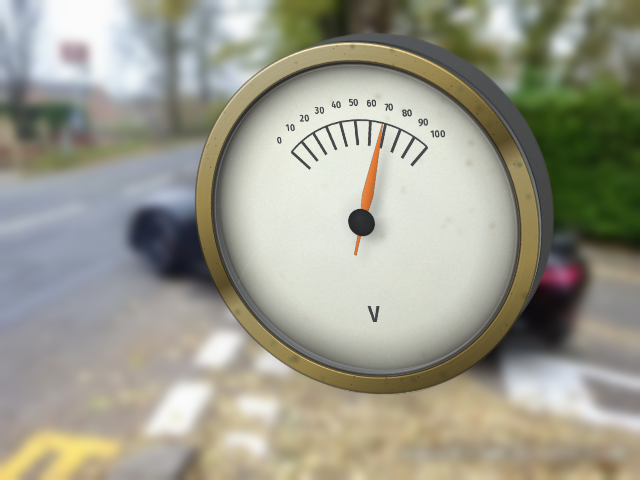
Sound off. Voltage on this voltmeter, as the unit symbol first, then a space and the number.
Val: V 70
